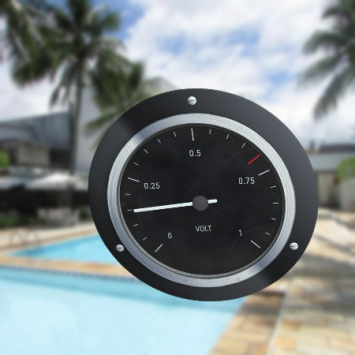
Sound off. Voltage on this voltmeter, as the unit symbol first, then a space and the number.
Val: V 0.15
